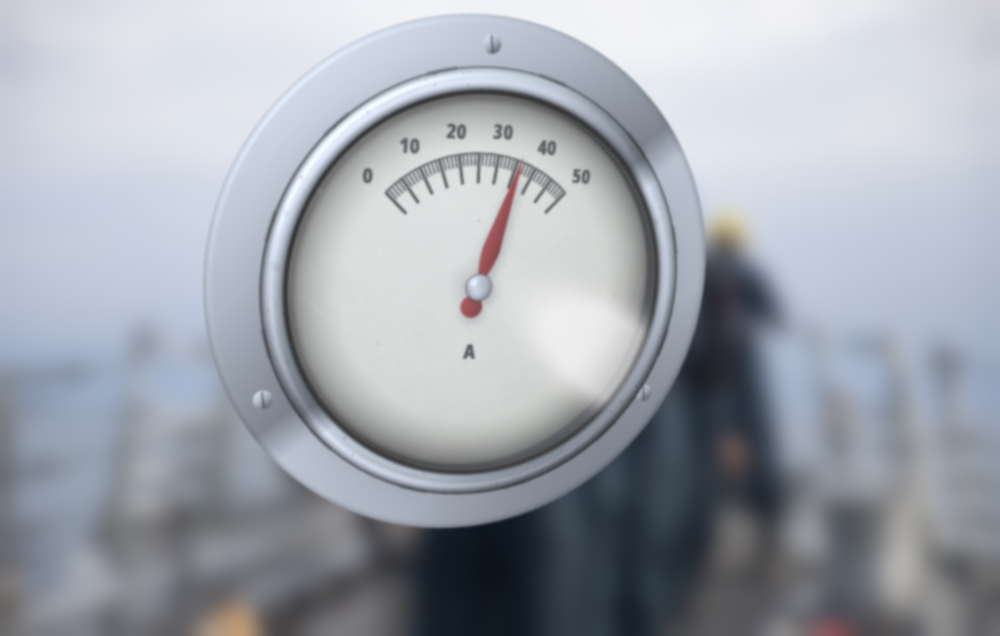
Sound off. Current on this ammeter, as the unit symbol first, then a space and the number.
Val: A 35
